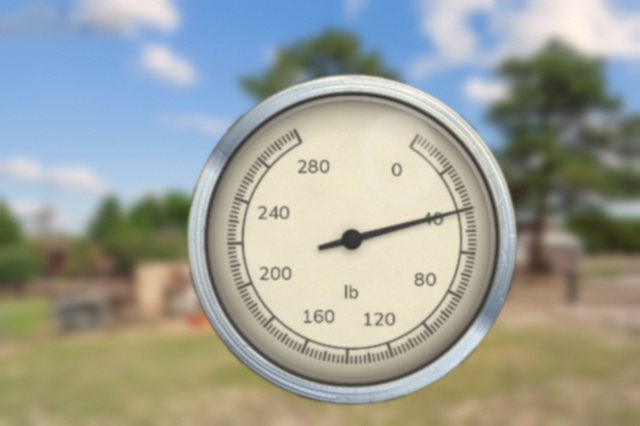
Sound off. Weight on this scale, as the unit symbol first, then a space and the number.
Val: lb 40
